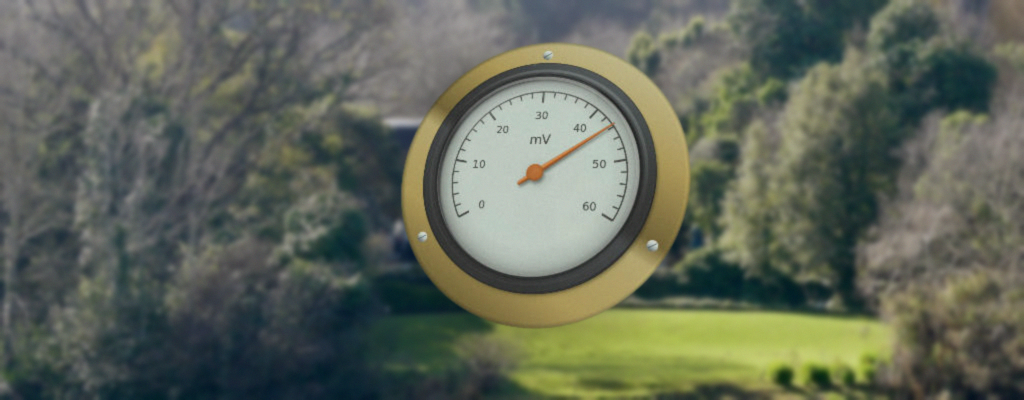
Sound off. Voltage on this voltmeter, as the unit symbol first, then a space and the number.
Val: mV 44
